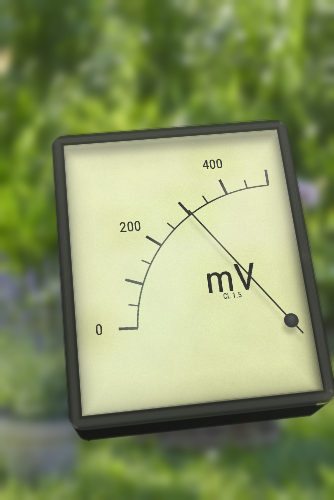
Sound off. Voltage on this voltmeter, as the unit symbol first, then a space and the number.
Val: mV 300
